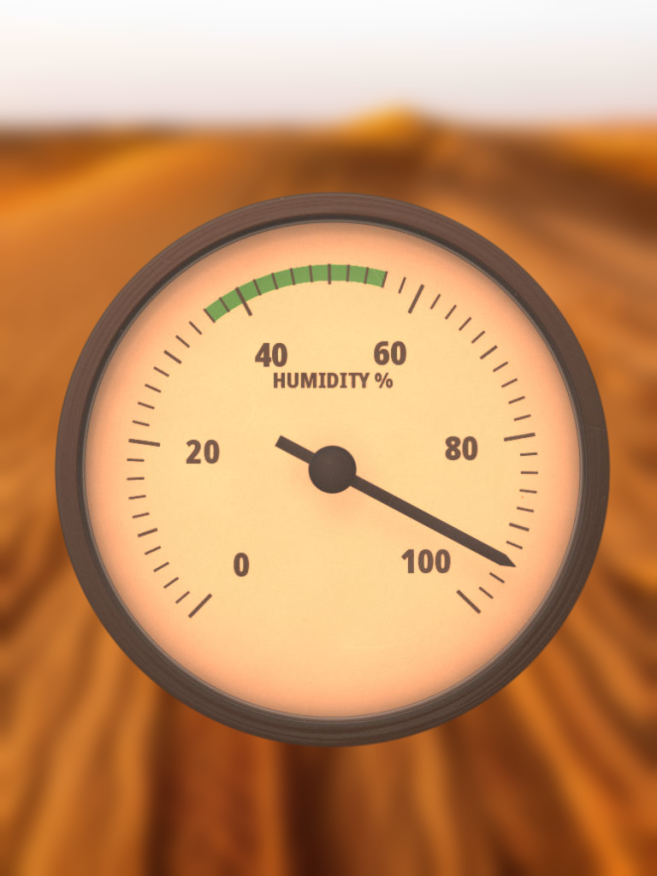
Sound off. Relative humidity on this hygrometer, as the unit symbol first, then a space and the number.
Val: % 94
